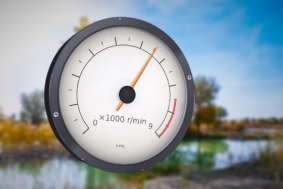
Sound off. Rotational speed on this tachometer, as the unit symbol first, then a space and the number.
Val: rpm 5500
